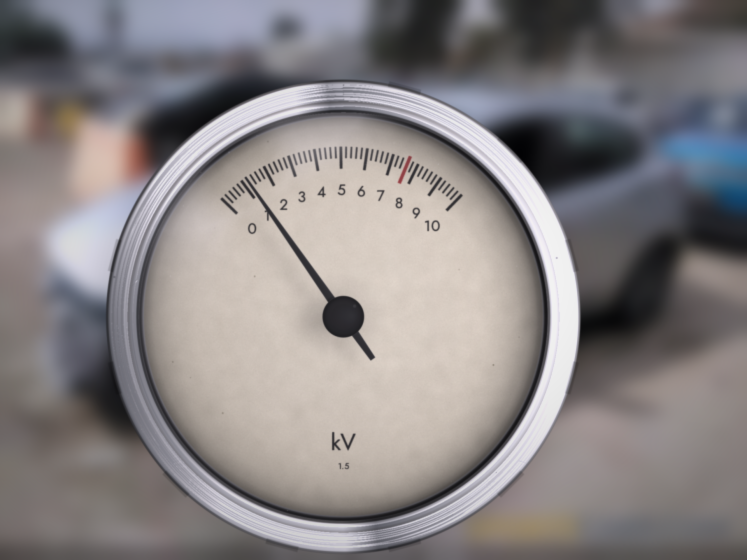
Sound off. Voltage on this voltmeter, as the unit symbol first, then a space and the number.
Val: kV 1.2
